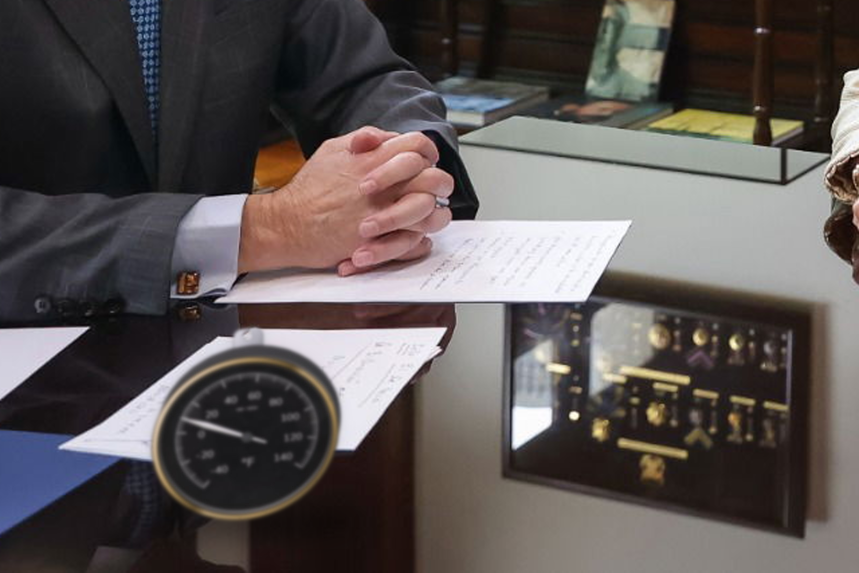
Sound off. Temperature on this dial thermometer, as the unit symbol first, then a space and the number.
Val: °F 10
